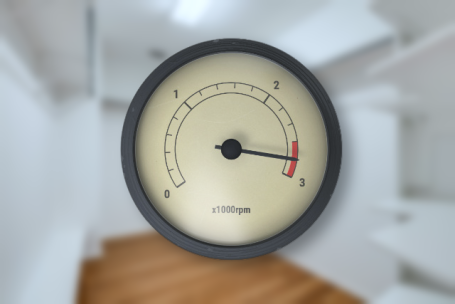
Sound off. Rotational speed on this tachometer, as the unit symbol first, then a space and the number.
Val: rpm 2800
